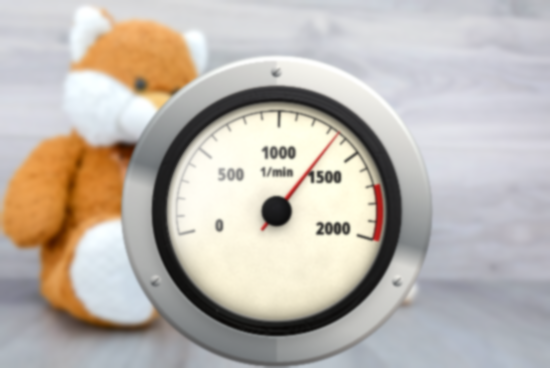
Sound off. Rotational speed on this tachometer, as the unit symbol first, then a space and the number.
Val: rpm 1350
